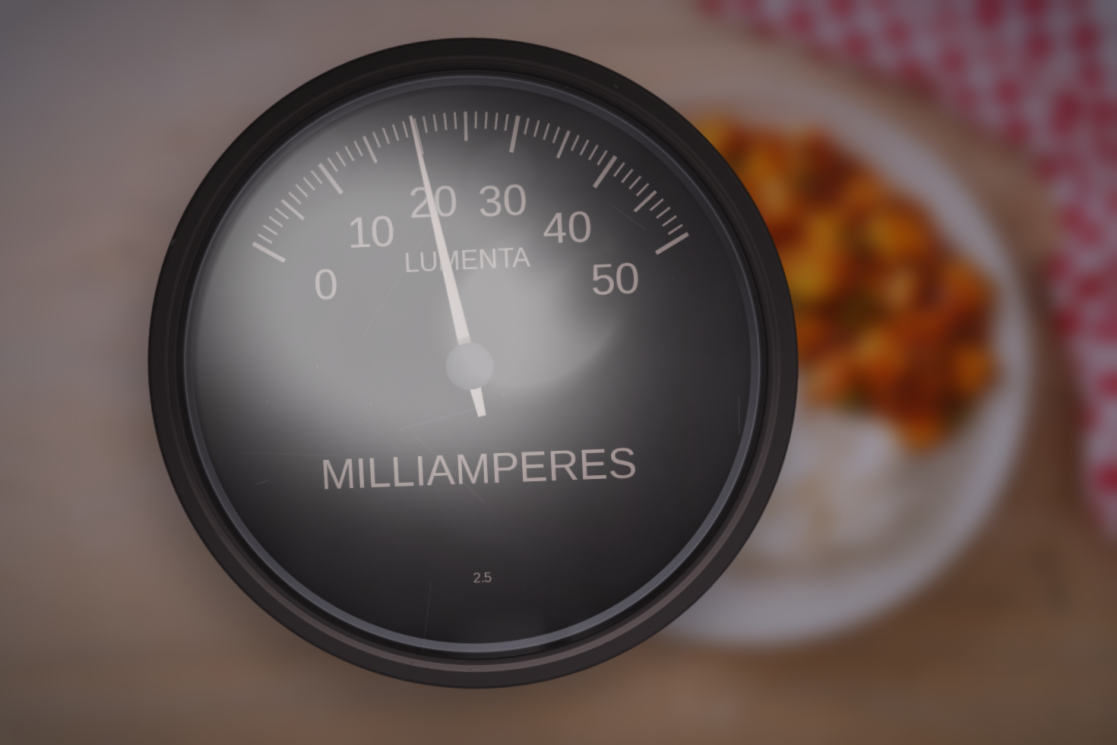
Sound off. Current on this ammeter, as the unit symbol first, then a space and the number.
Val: mA 20
